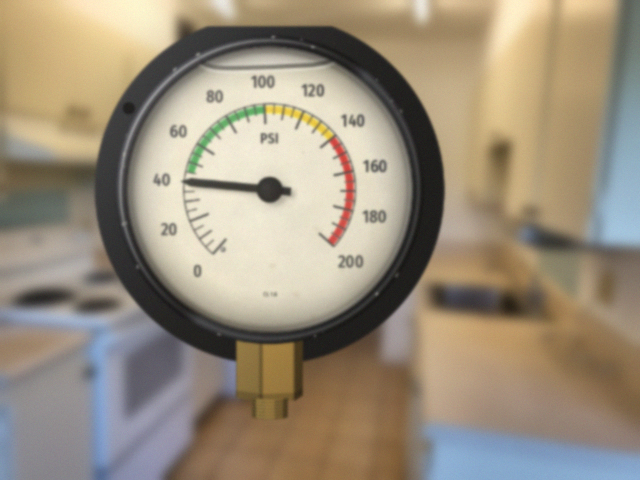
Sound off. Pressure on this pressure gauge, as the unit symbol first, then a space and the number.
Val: psi 40
